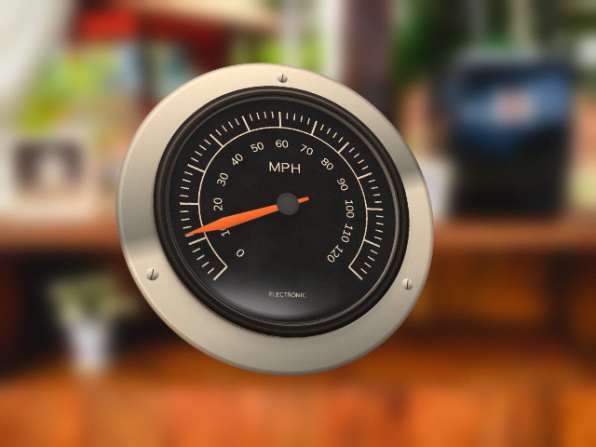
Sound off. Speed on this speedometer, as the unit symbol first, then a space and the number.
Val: mph 12
